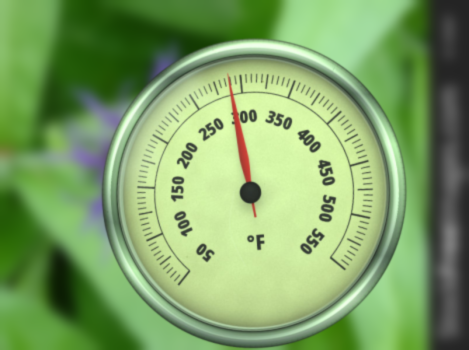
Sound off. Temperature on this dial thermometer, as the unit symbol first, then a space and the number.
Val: °F 290
